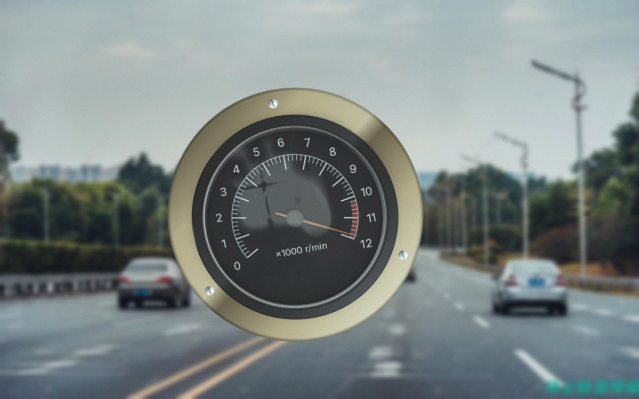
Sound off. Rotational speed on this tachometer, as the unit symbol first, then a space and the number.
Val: rpm 11800
